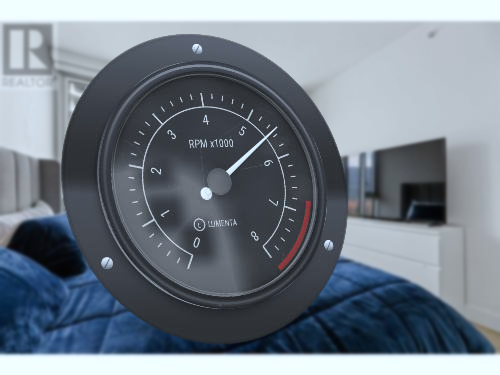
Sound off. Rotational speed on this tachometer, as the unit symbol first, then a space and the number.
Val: rpm 5500
